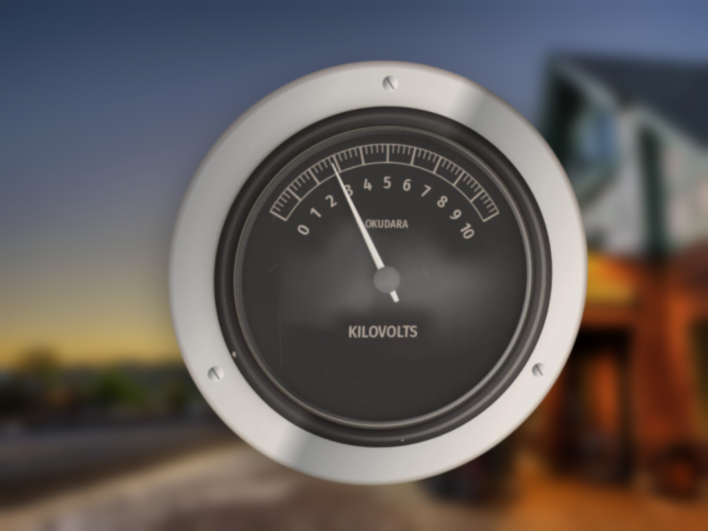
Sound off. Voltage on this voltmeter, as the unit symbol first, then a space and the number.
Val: kV 2.8
